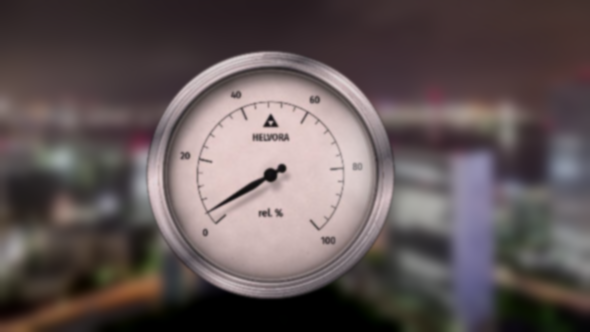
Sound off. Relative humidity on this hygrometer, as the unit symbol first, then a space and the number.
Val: % 4
